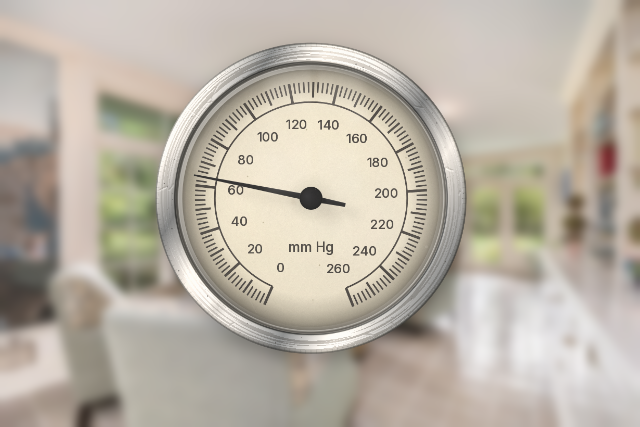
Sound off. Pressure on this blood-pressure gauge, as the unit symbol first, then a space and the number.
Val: mmHg 64
